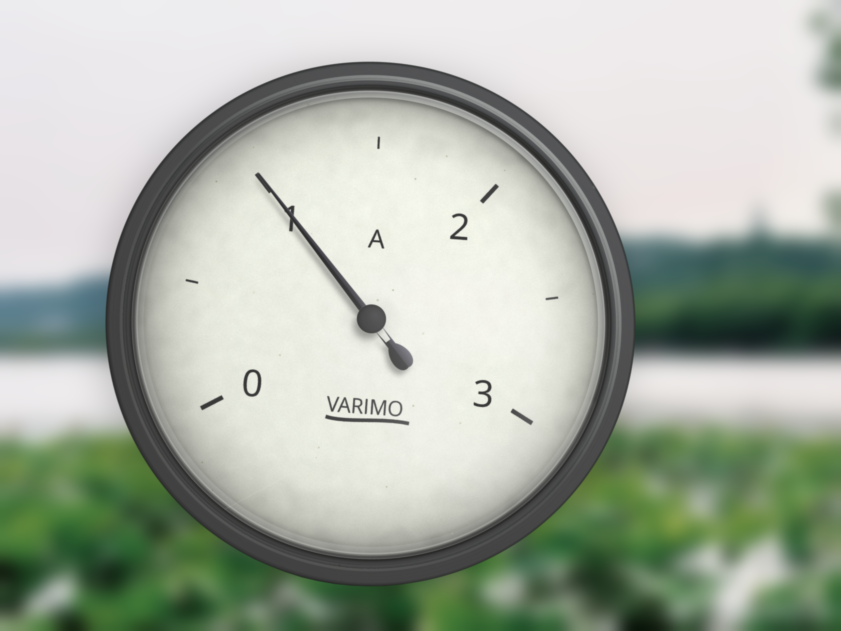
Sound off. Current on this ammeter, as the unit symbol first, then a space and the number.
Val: A 1
